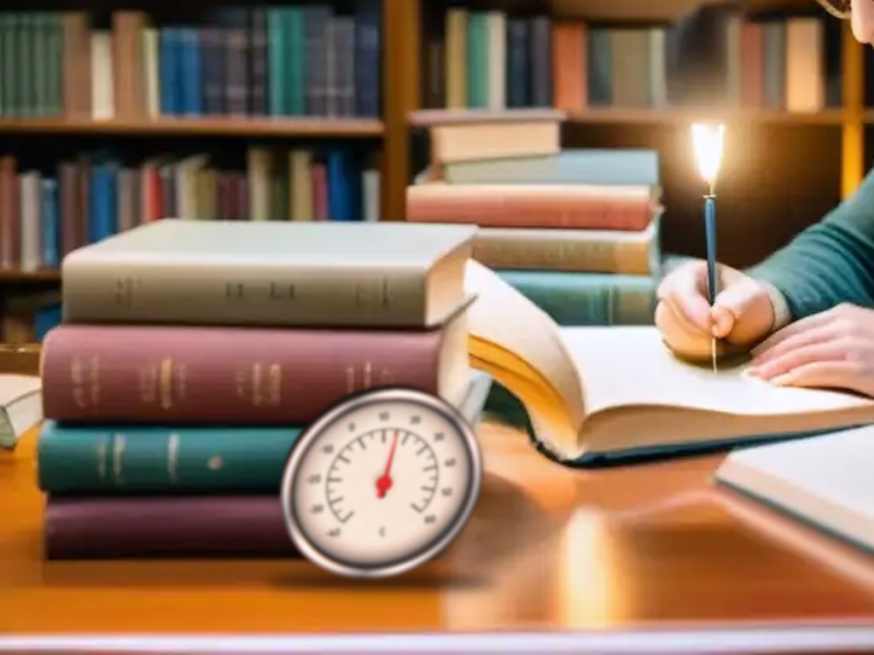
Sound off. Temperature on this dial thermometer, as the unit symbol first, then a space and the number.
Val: °C 15
